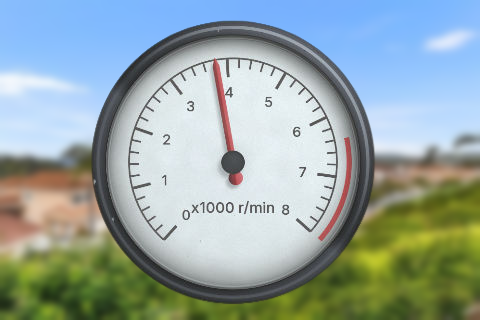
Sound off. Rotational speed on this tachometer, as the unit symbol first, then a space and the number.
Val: rpm 3800
